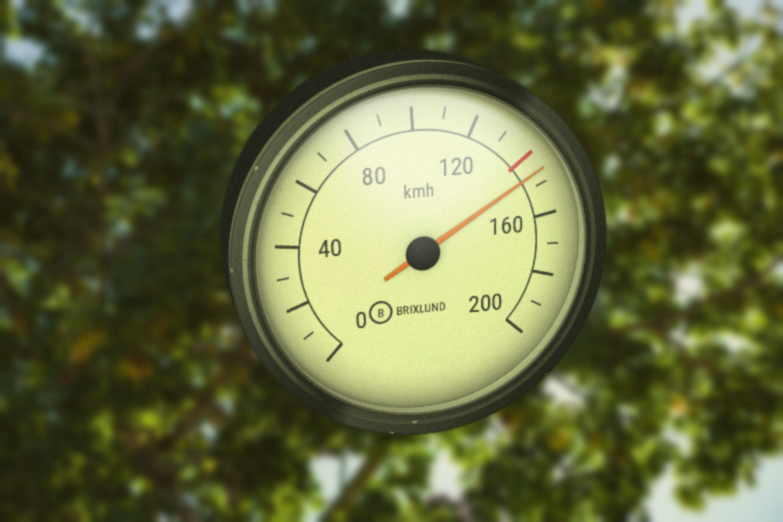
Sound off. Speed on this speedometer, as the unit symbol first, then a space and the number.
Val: km/h 145
